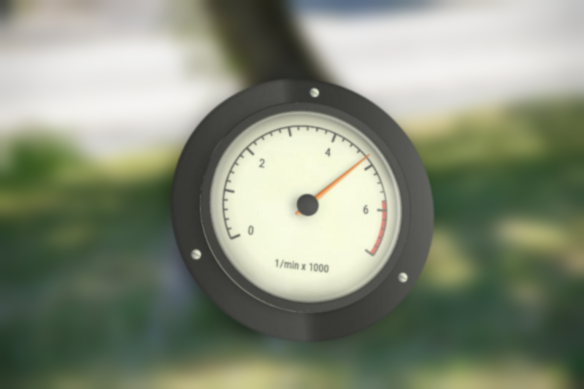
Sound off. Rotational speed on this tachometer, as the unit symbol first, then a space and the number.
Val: rpm 4800
